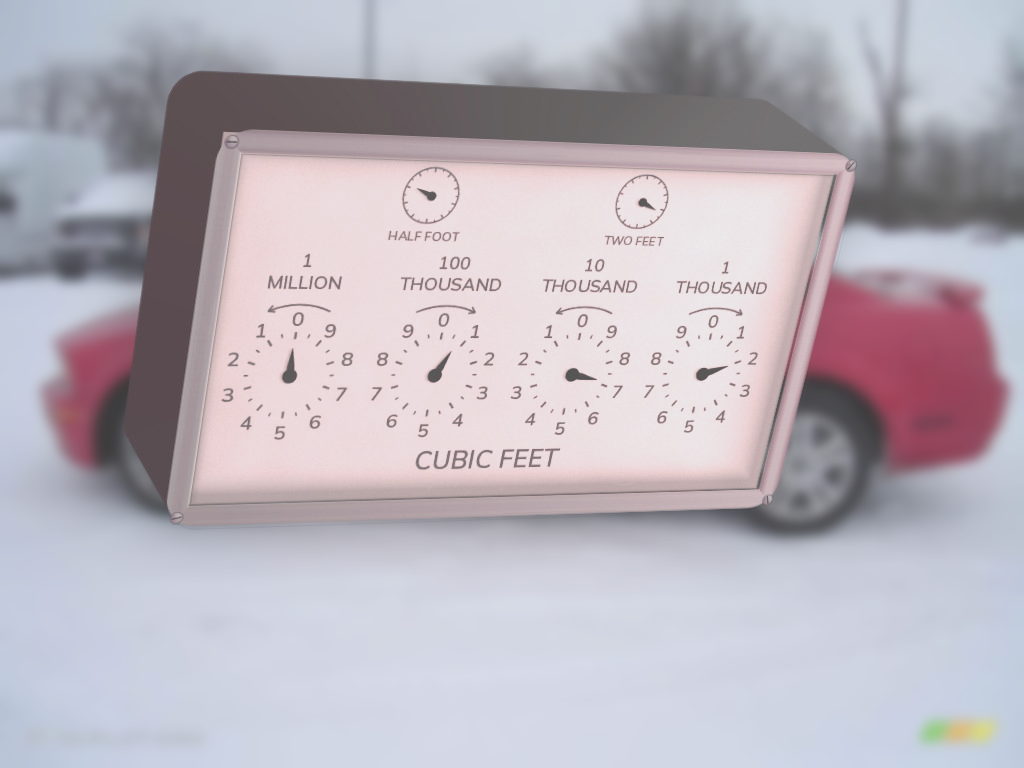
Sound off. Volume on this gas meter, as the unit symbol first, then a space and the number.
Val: ft³ 7200
